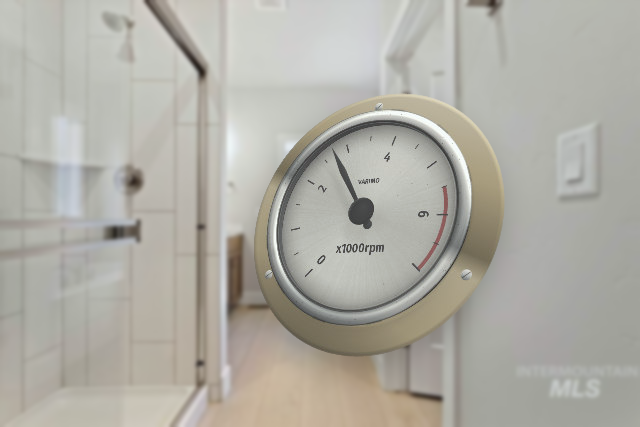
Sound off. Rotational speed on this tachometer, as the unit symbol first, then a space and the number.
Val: rpm 2750
